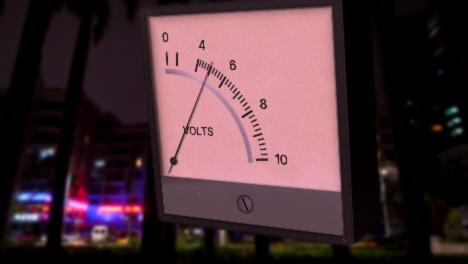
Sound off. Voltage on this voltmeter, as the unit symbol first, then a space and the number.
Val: V 5
